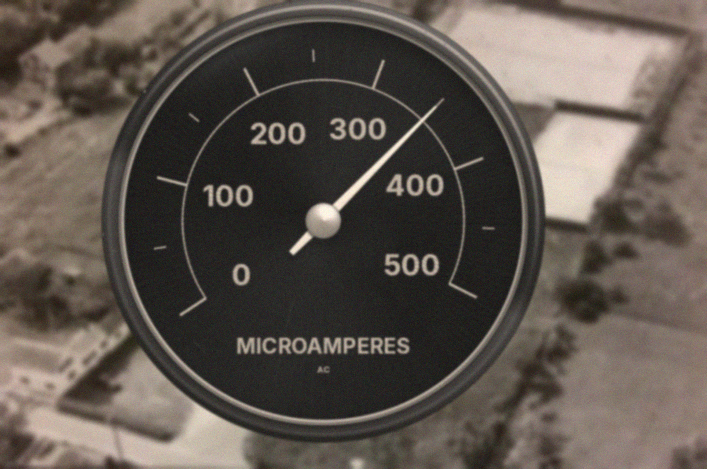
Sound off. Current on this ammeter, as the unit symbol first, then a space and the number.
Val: µA 350
